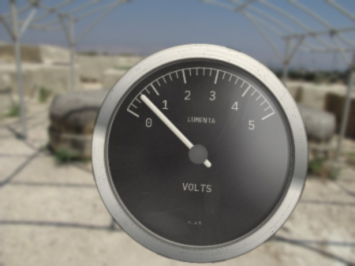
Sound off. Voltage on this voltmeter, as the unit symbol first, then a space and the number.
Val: V 0.6
